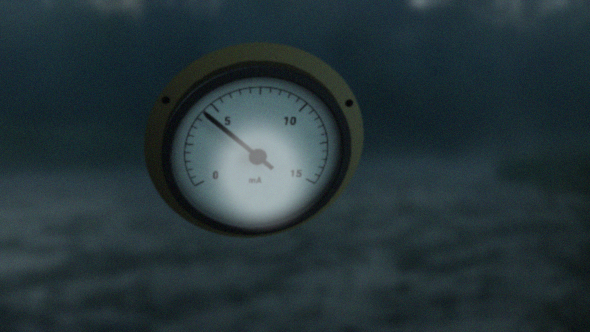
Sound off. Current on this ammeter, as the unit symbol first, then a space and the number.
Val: mA 4.5
